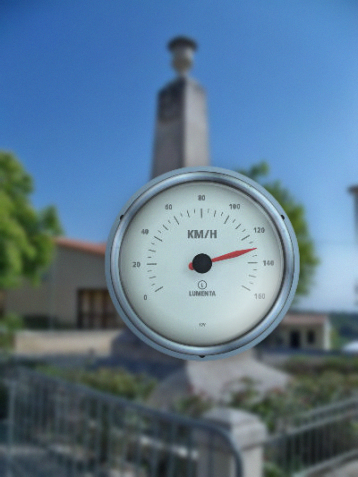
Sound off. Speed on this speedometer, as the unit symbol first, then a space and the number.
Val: km/h 130
